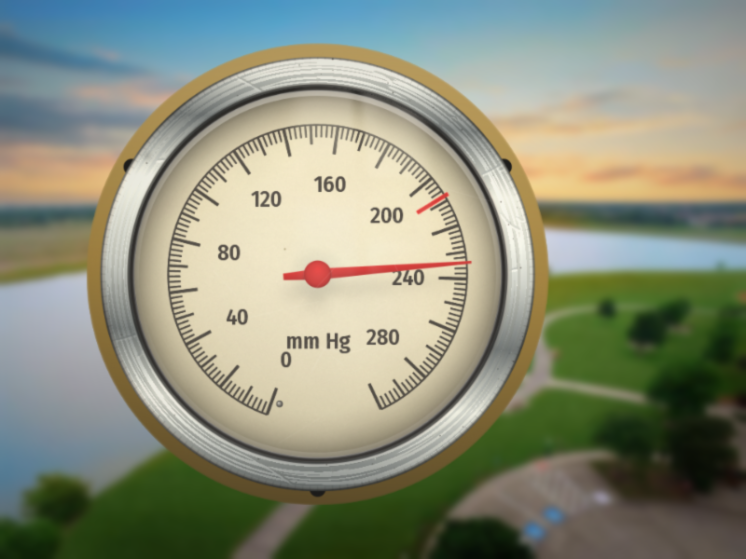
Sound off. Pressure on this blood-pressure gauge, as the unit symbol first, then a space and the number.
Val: mmHg 234
